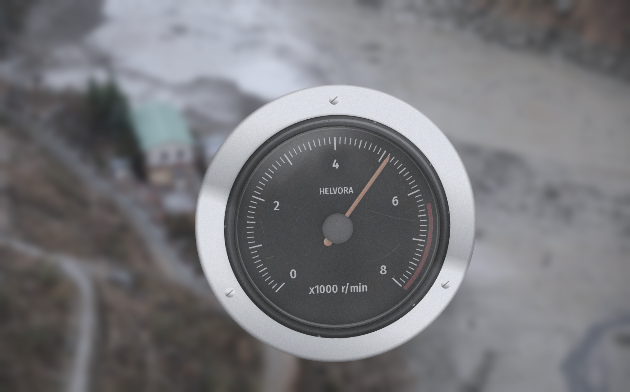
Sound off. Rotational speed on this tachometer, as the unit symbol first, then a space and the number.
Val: rpm 5100
